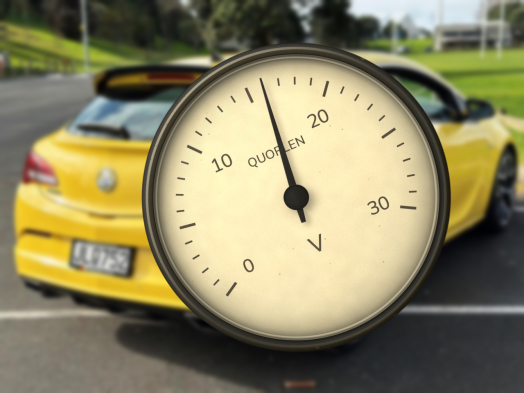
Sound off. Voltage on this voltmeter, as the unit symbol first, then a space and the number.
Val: V 16
